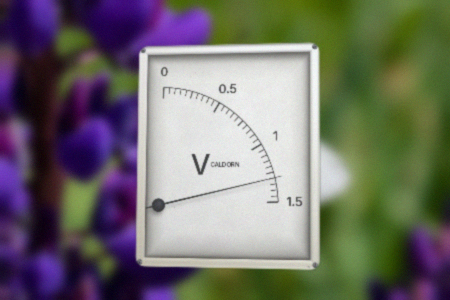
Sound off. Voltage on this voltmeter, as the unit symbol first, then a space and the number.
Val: V 1.3
